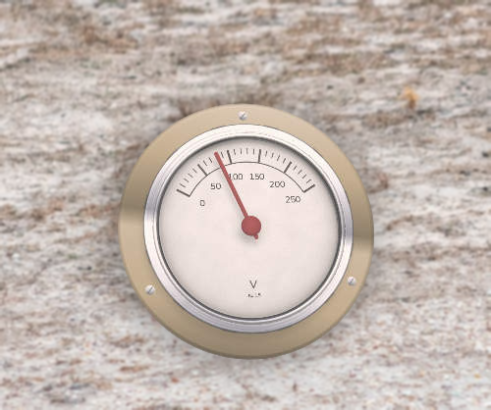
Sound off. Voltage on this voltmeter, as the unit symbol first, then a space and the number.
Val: V 80
